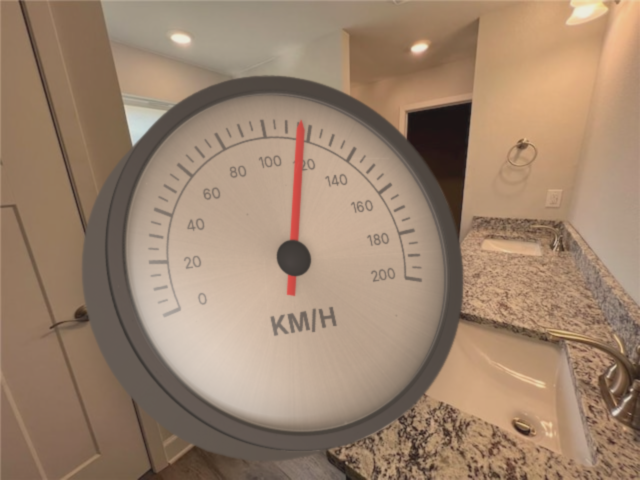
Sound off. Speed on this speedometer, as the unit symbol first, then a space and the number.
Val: km/h 115
